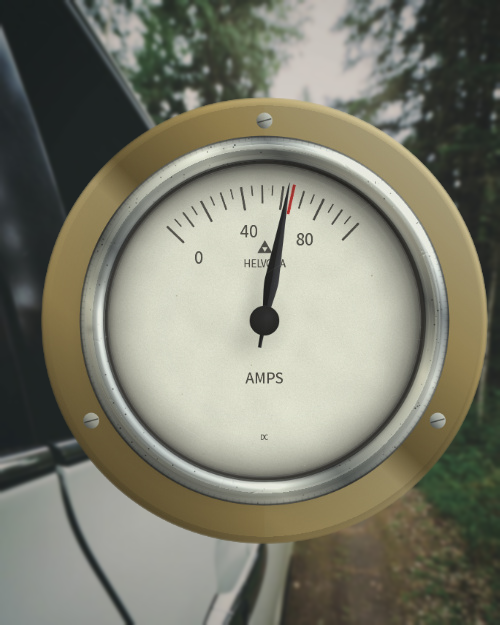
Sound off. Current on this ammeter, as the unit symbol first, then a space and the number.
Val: A 62.5
